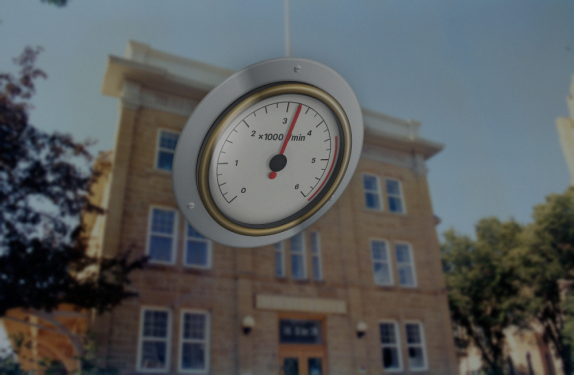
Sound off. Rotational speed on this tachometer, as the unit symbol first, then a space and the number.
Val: rpm 3250
